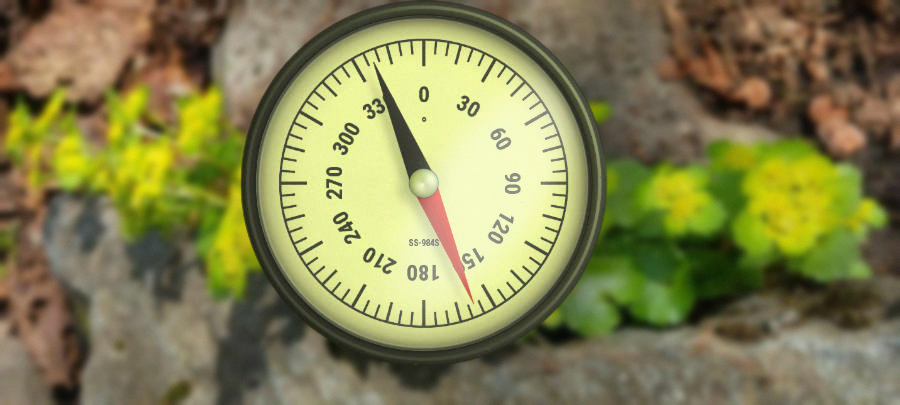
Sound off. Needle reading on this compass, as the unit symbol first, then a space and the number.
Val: ° 157.5
